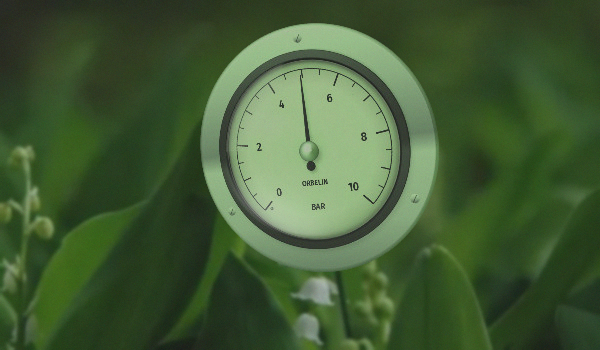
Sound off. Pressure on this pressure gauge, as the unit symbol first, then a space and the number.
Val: bar 5
